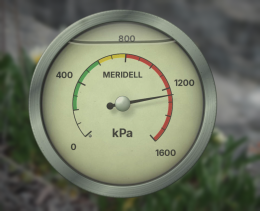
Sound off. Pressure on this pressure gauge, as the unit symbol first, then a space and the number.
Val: kPa 1250
